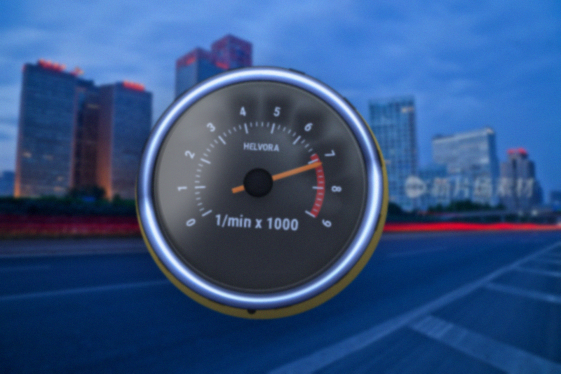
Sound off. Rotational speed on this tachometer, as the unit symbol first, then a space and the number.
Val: rpm 7200
